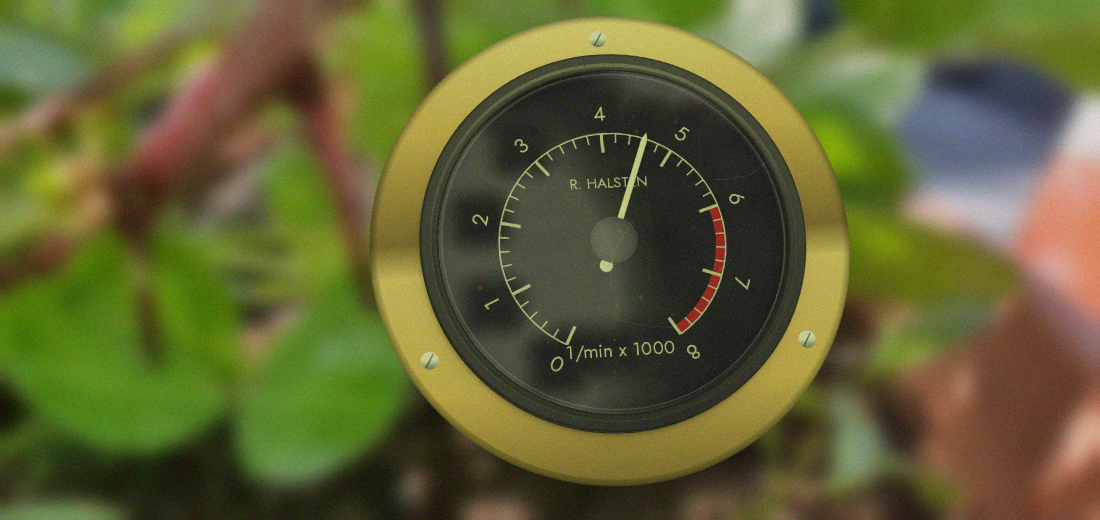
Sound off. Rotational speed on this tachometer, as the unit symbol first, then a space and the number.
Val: rpm 4600
